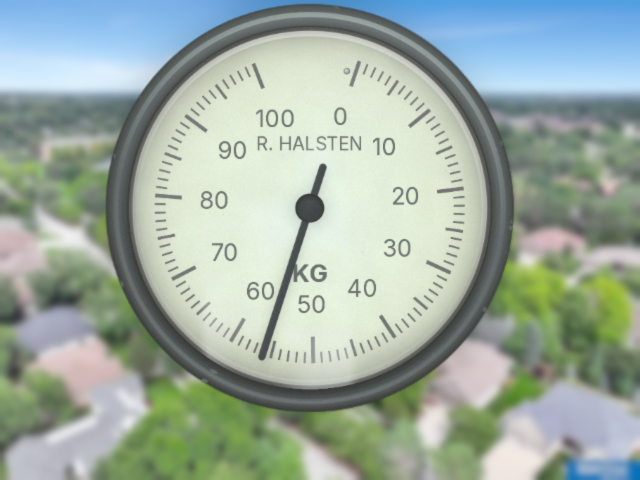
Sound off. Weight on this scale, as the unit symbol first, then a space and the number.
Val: kg 56
